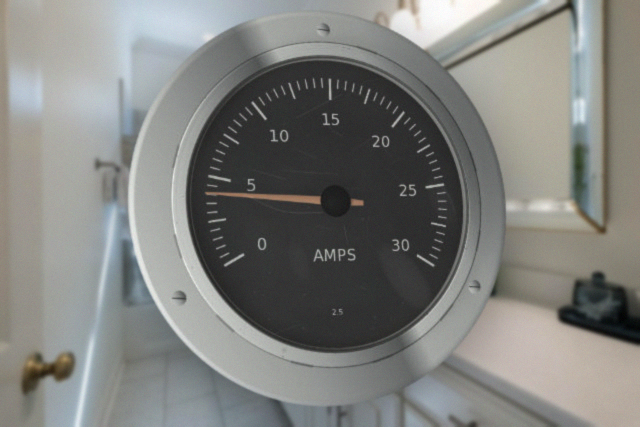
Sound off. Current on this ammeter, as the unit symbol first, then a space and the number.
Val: A 4
